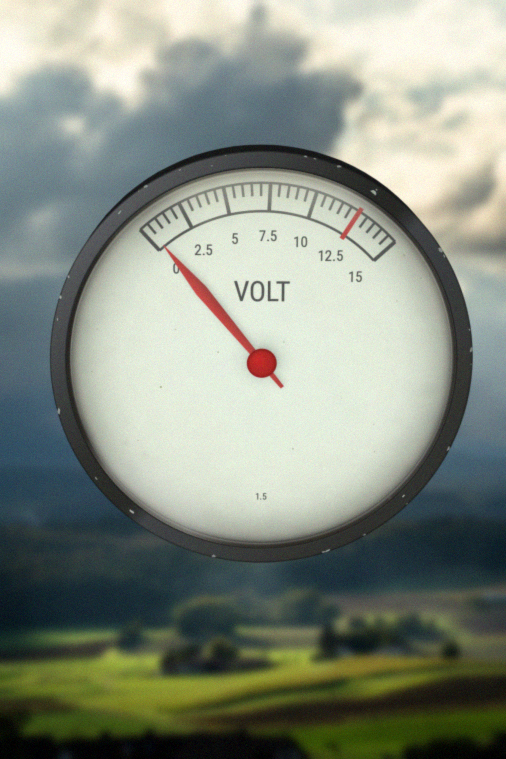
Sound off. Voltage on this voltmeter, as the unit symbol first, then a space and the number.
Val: V 0.5
